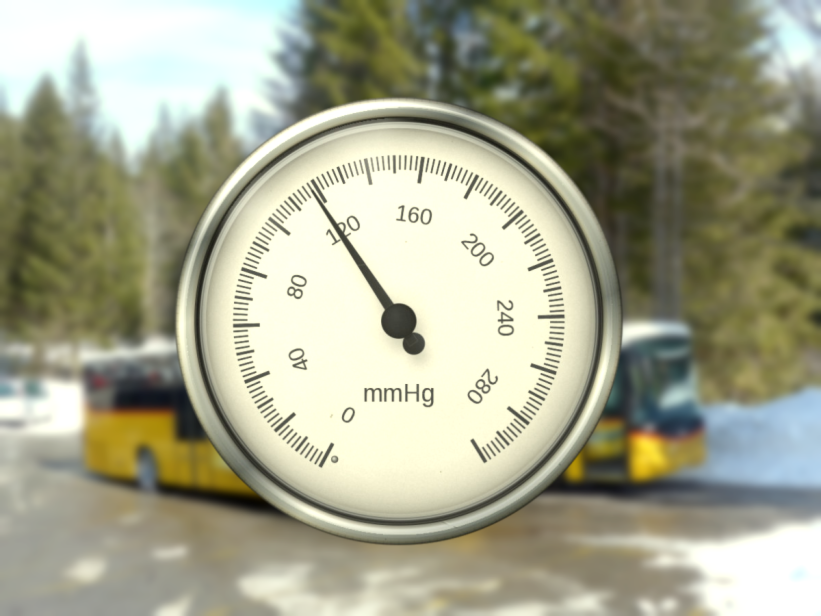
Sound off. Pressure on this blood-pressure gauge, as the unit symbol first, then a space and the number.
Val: mmHg 118
